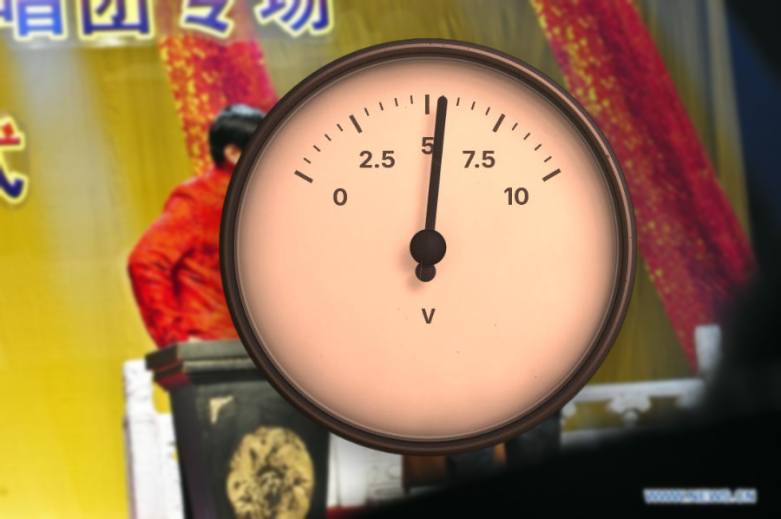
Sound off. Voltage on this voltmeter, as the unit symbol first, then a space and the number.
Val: V 5.5
